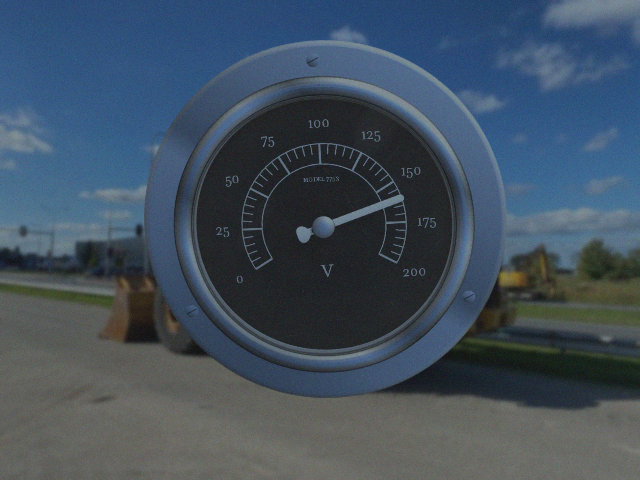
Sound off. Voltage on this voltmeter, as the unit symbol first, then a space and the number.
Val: V 160
